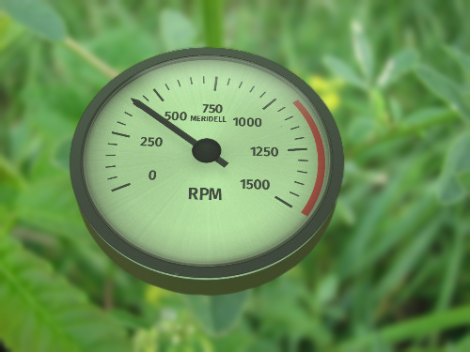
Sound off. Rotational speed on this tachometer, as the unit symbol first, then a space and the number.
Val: rpm 400
